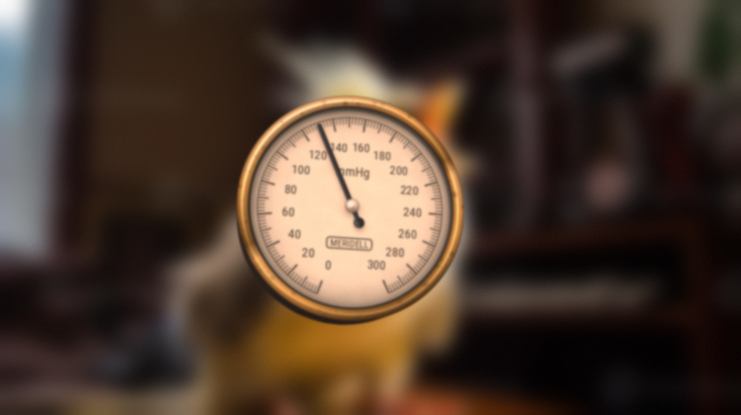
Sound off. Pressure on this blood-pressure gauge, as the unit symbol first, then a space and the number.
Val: mmHg 130
